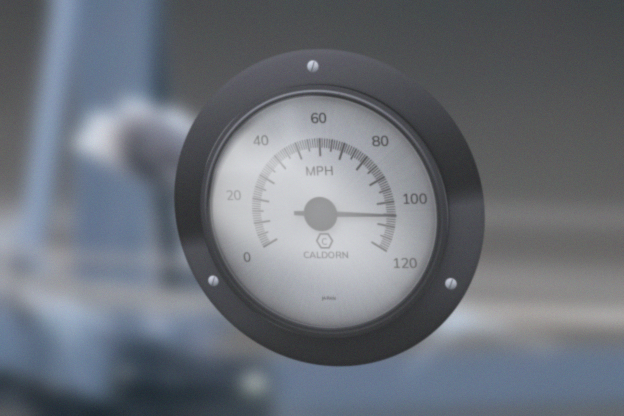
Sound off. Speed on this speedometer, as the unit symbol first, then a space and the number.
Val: mph 105
